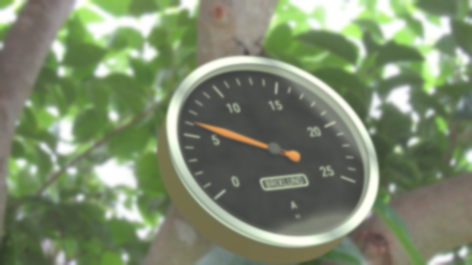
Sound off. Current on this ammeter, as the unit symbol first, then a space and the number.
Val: A 6
